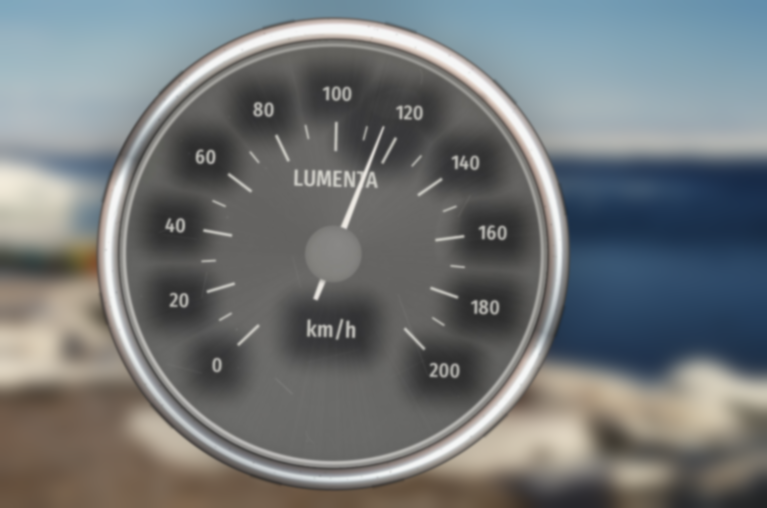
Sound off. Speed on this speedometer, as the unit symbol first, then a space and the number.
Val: km/h 115
